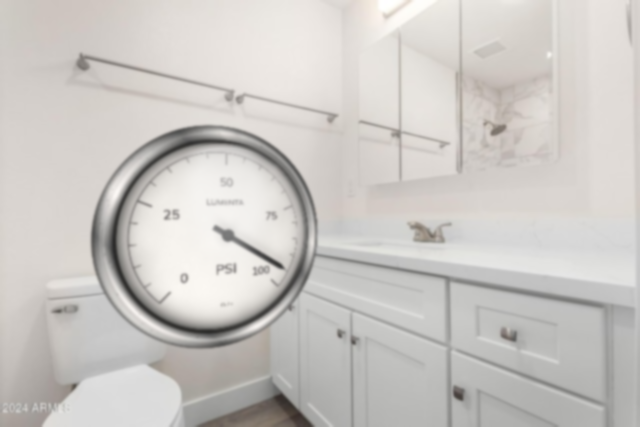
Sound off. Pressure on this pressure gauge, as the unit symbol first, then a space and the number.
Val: psi 95
